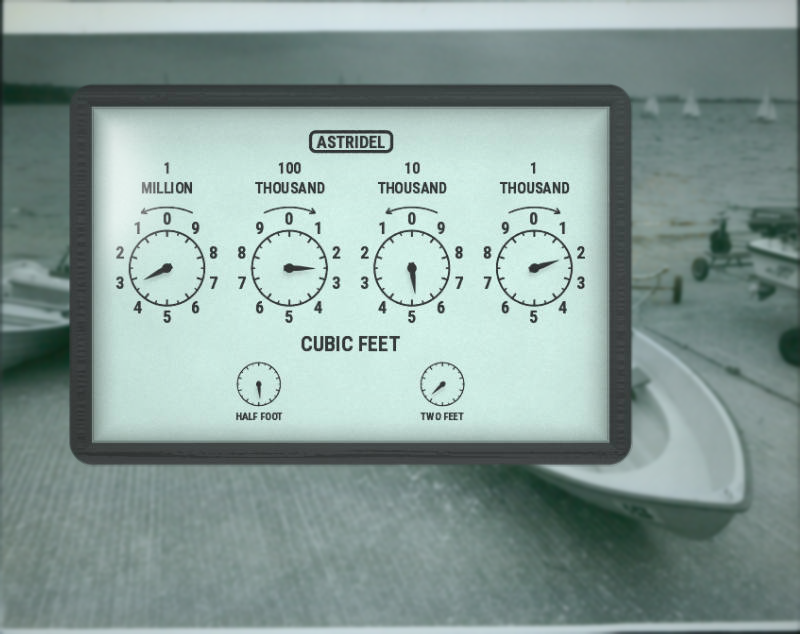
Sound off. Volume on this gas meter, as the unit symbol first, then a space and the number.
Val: ft³ 325200
